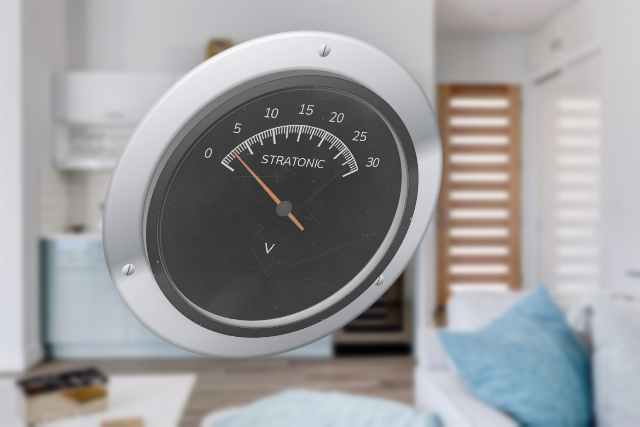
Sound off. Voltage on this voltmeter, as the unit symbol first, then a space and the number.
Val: V 2.5
